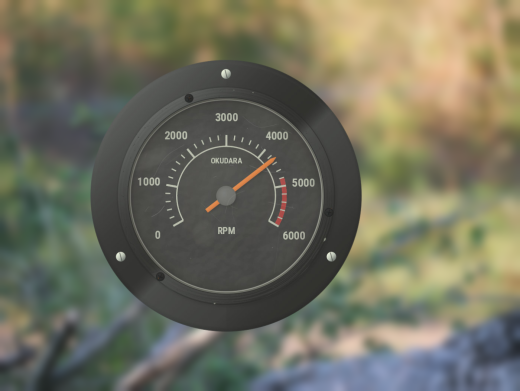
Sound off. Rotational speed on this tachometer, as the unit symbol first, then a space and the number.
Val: rpm 4300
